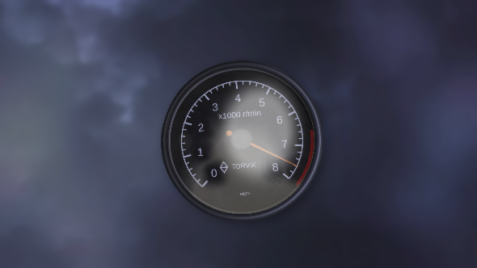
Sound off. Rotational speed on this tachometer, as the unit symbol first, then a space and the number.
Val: rpm 7600
